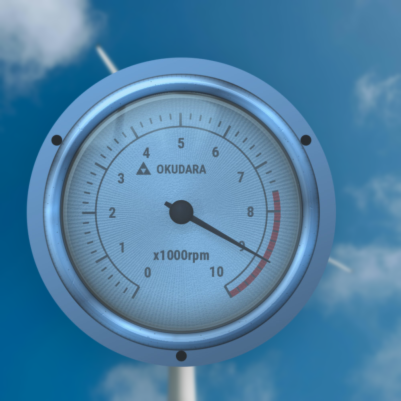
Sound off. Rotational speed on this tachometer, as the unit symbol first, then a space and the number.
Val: rpm 9000
